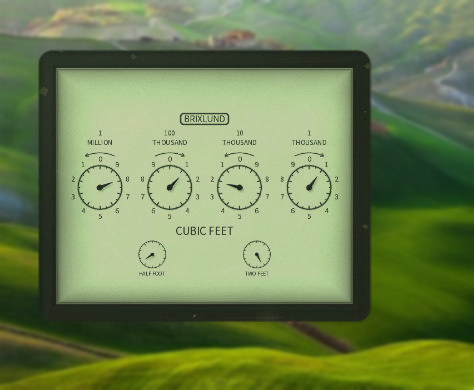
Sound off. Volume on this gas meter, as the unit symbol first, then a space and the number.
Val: ft³ 812100
